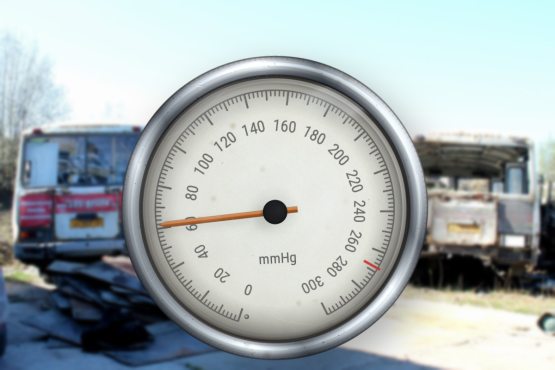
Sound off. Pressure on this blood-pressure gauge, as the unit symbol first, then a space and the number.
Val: mmHg 62
